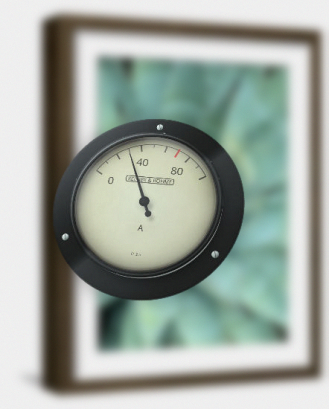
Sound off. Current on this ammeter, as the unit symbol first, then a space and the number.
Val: A 30
